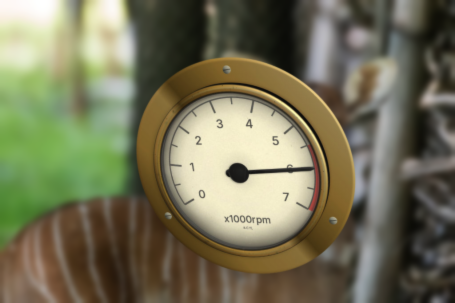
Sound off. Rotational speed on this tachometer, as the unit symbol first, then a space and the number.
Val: rpm 6000
